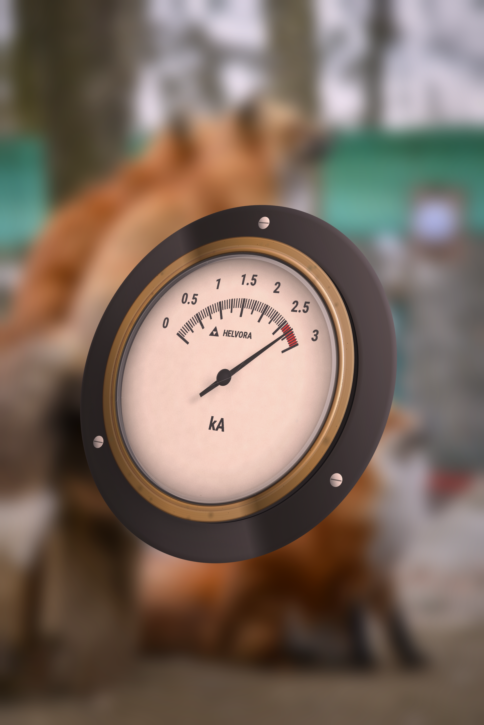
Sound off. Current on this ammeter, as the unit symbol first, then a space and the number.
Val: kA 2.75
